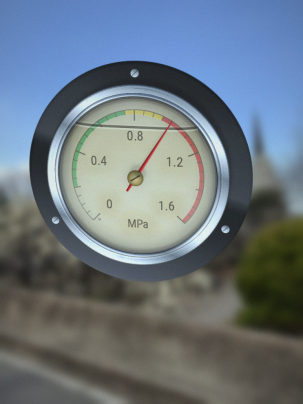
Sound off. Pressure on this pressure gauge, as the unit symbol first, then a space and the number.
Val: MPa 1
